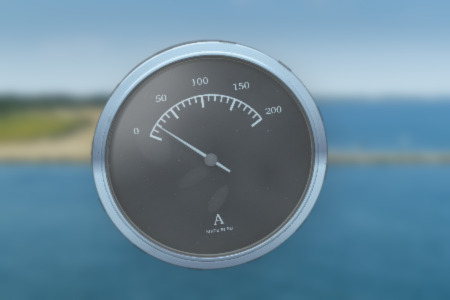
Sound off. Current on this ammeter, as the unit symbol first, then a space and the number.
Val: A 20
